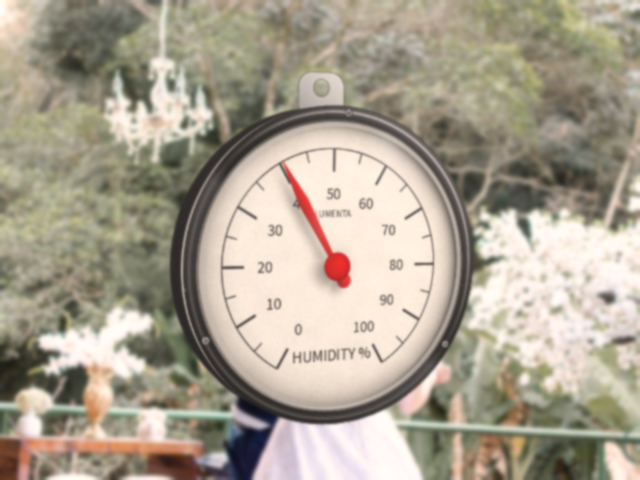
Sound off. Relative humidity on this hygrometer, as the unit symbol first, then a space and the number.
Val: % 40
